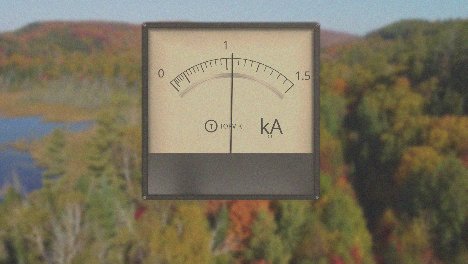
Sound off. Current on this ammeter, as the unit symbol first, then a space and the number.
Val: kA 1.05
